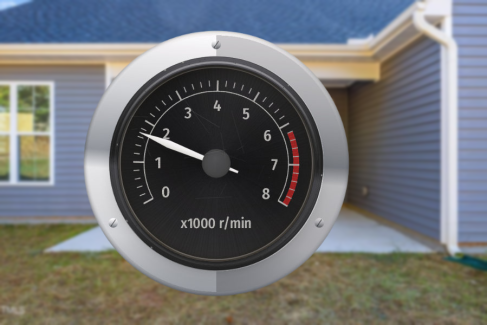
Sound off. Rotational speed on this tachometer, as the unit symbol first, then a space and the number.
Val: rpm 1700
